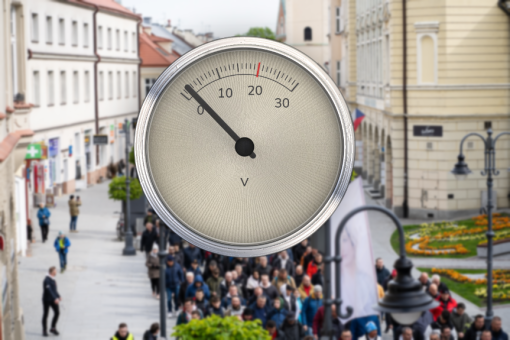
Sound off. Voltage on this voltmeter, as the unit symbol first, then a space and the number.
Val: V 2
